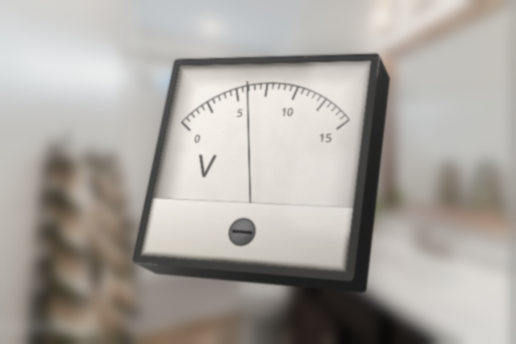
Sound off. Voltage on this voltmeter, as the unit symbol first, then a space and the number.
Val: V 6
